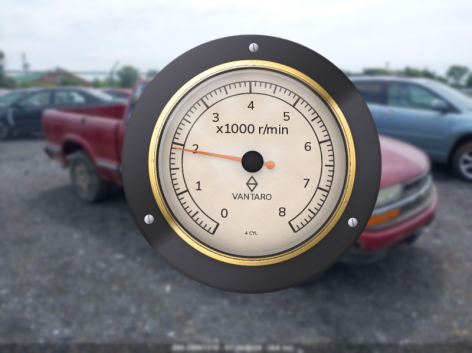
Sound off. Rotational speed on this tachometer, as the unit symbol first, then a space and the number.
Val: rpm 1900
